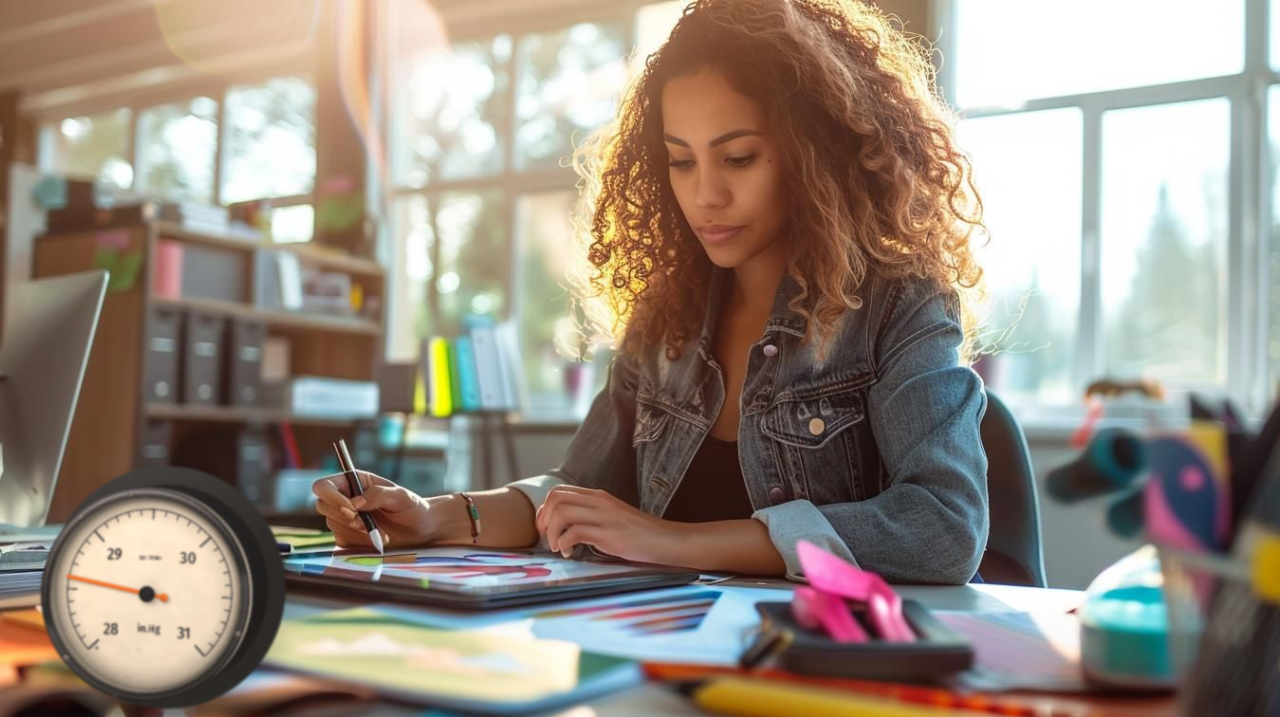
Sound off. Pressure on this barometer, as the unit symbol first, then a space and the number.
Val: inHg 28.6
